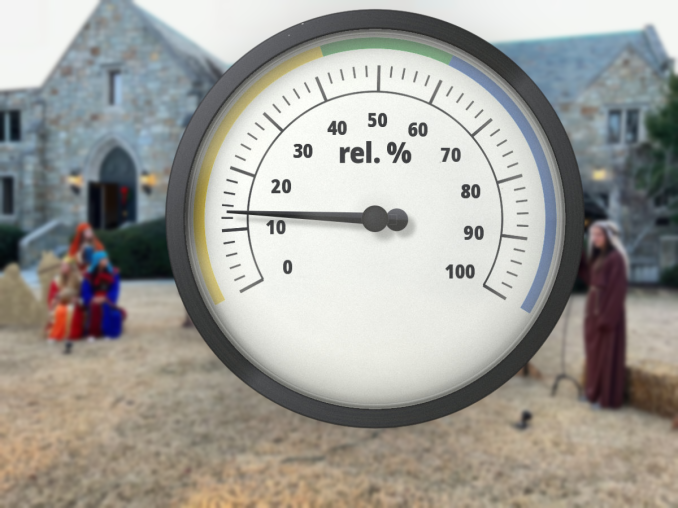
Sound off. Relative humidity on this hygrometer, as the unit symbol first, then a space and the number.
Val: % 13
